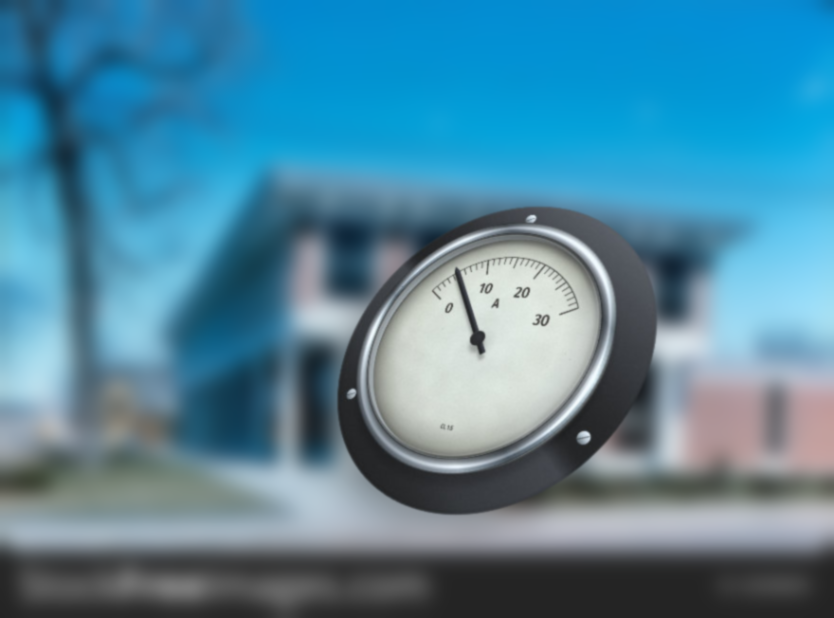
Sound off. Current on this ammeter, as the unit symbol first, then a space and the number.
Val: A 5
